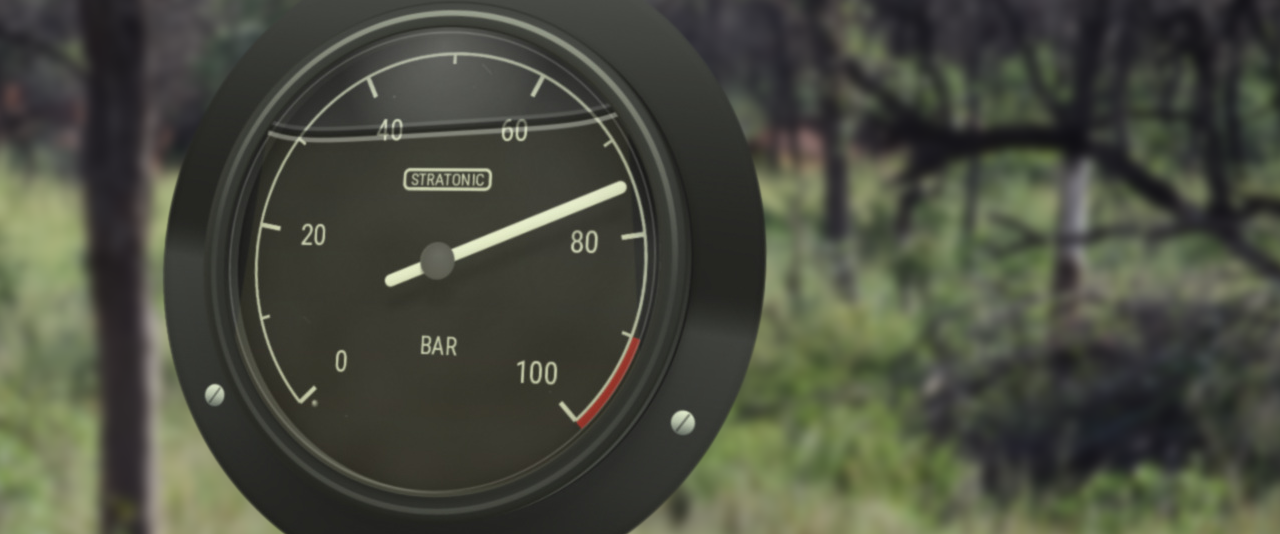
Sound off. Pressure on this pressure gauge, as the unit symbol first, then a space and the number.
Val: bar 75
